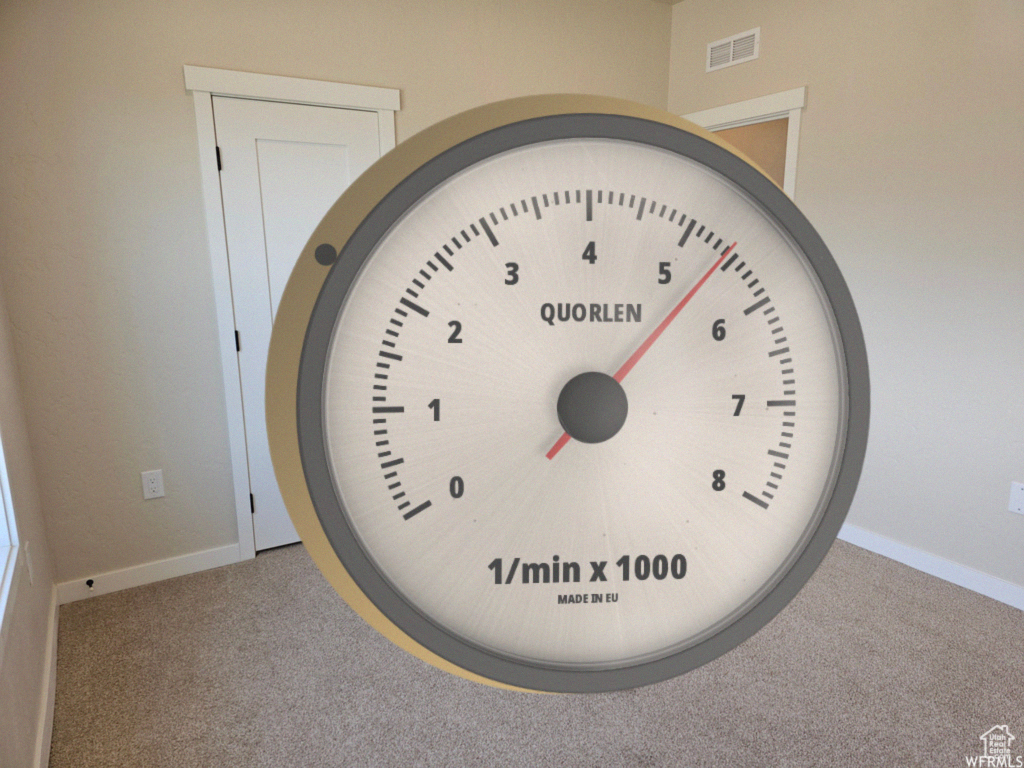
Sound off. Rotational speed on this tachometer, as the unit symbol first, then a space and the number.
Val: rpm 5400
